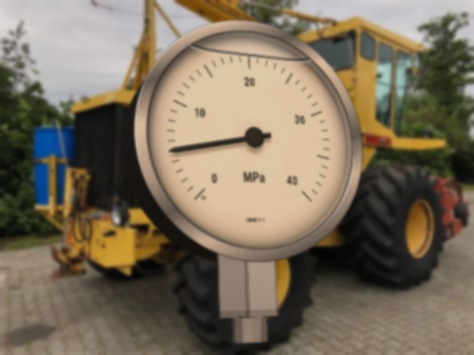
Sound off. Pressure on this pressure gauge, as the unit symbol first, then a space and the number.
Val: MPa 5
